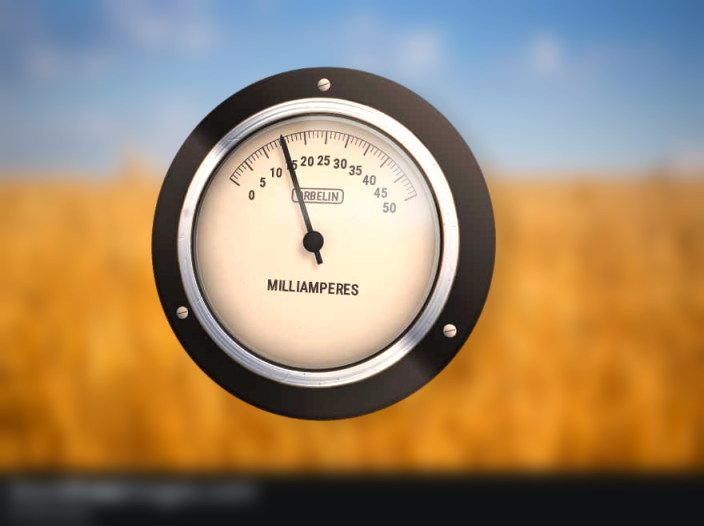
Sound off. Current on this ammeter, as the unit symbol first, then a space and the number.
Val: mA 15
